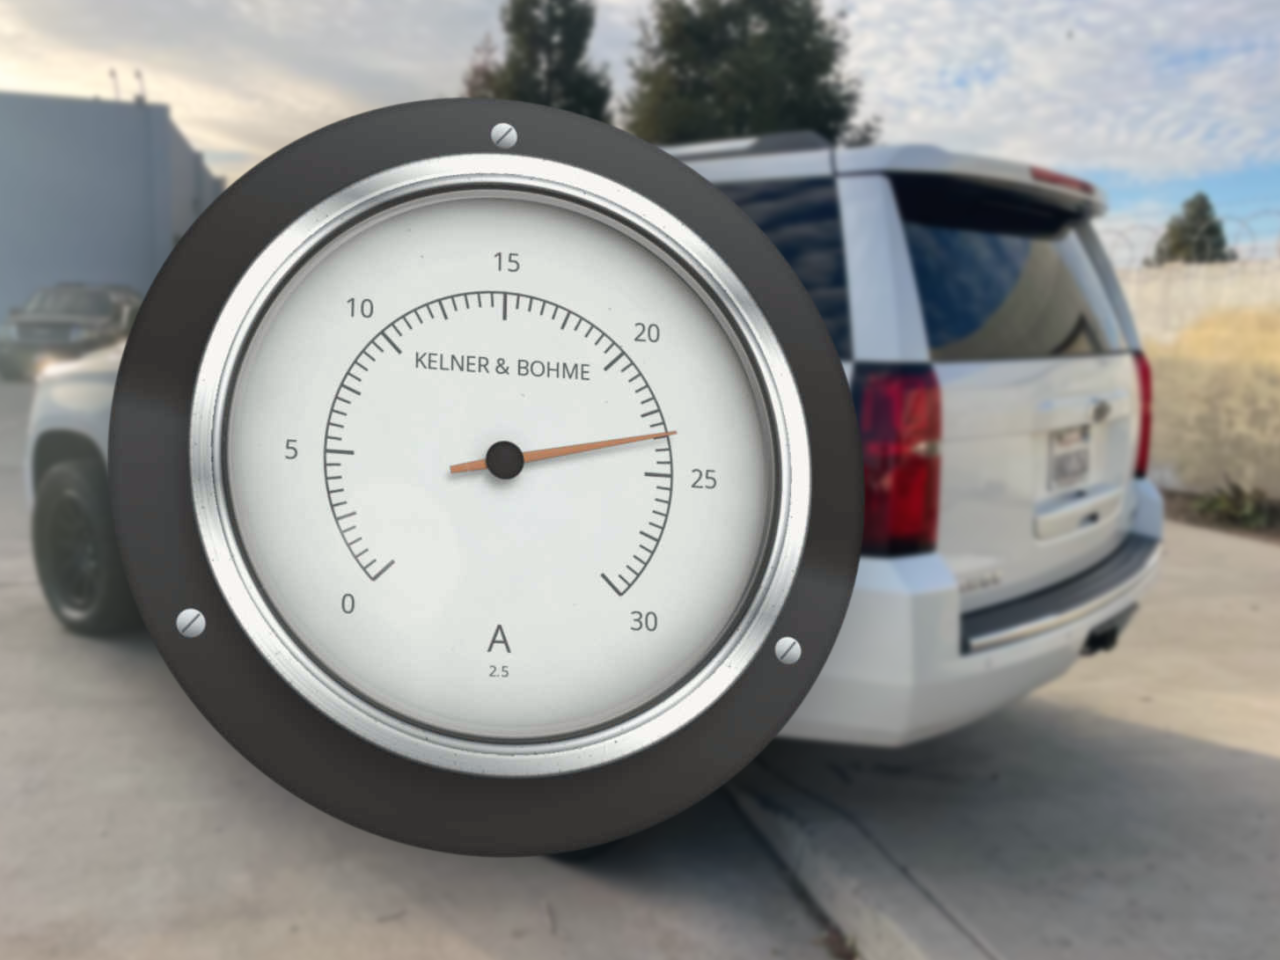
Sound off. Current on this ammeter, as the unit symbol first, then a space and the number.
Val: A 23.5
